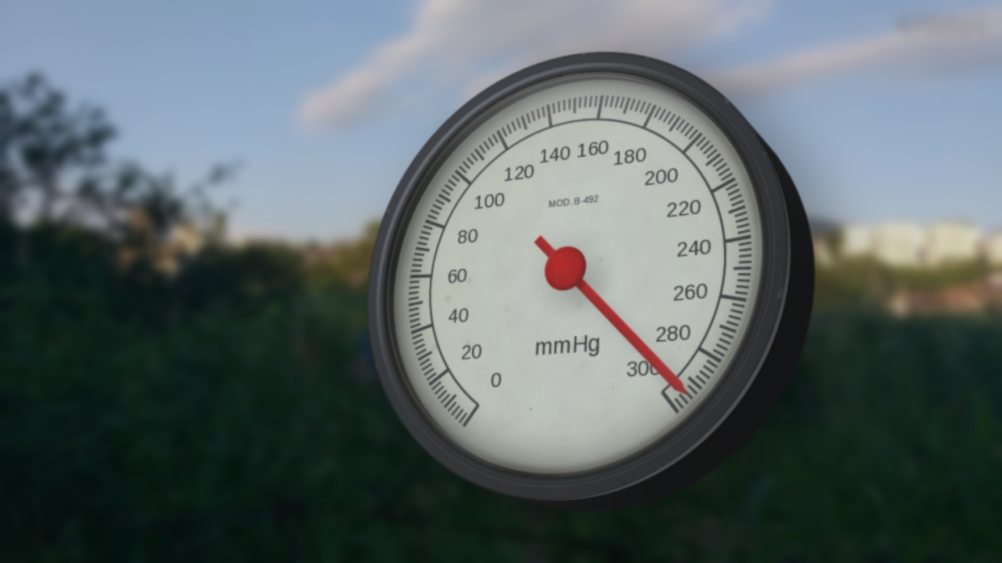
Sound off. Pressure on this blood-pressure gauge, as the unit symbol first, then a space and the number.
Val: mmHg 294
